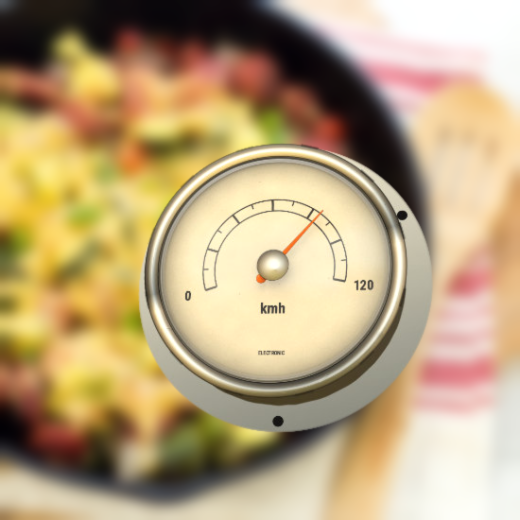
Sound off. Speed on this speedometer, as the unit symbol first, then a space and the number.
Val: km/h 85
